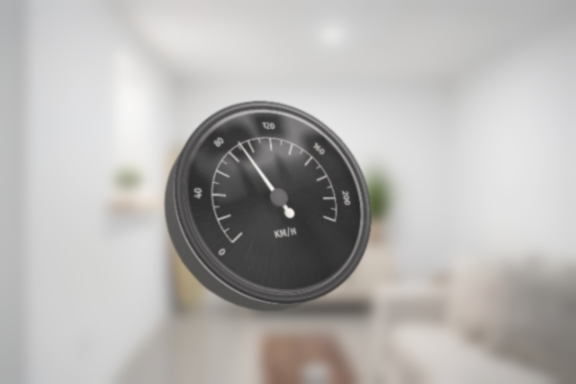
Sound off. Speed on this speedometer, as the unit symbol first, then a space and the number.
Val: km/h 90
